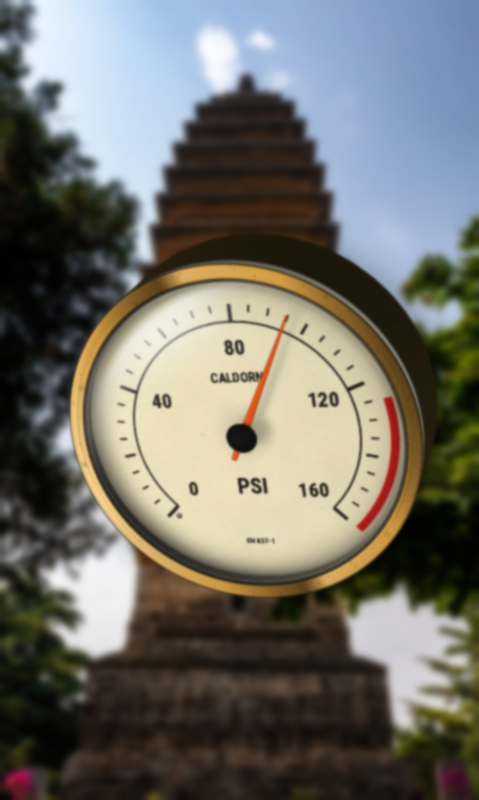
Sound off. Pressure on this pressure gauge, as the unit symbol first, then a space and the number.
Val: psi 95
